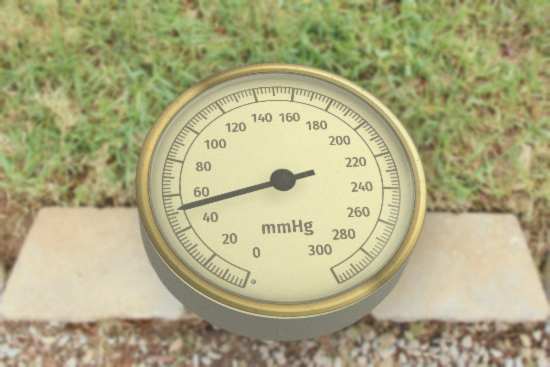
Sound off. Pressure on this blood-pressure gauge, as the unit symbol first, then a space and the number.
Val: mmHg 50
